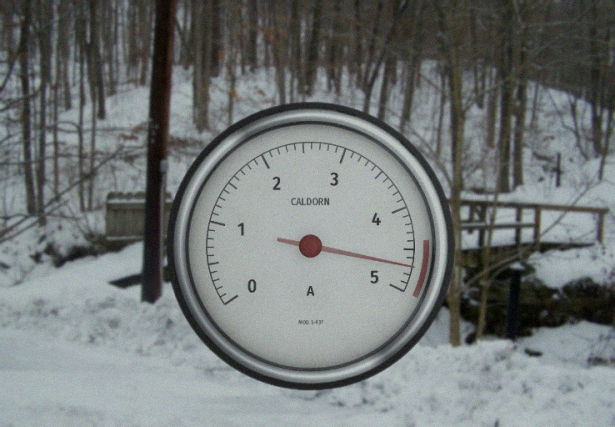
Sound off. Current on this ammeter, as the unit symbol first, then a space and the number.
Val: A 4.7
